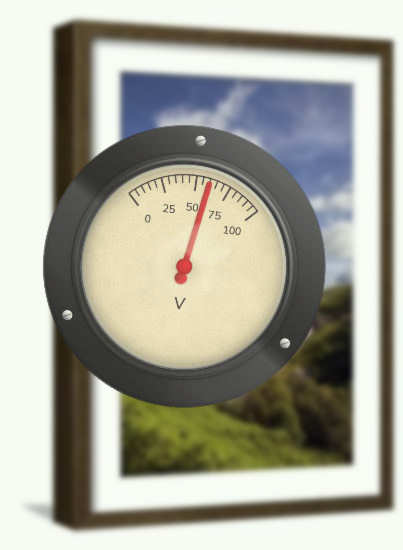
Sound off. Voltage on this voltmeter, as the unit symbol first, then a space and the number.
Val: V 60
